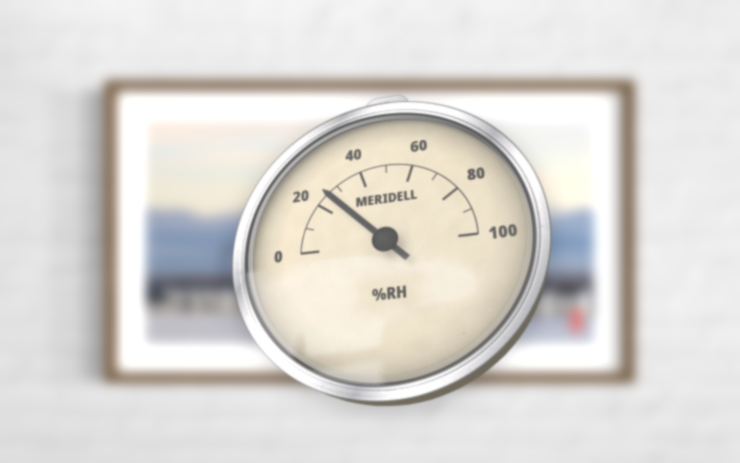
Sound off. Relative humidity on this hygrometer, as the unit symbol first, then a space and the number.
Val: % 25
